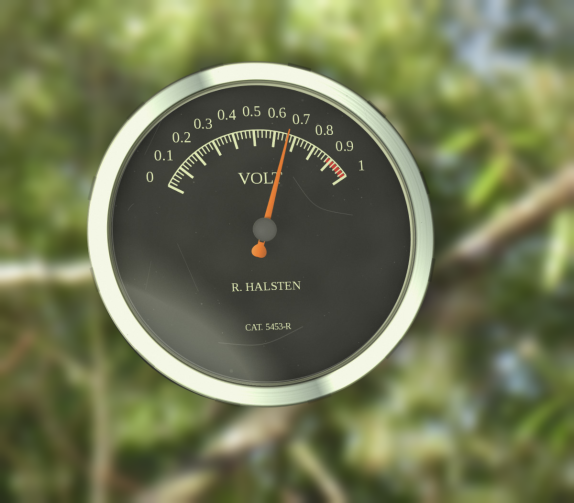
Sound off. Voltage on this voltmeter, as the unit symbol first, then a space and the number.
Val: V 0.66
